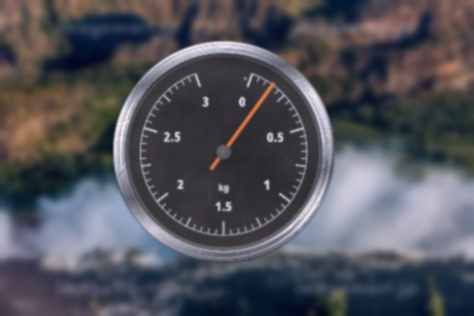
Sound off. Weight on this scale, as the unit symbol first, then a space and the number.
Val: kg 0.15
